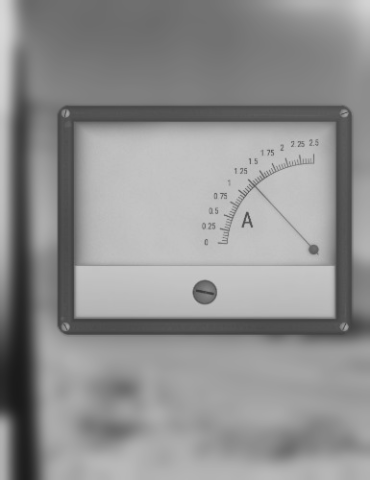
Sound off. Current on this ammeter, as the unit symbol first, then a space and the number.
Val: A 1.25
